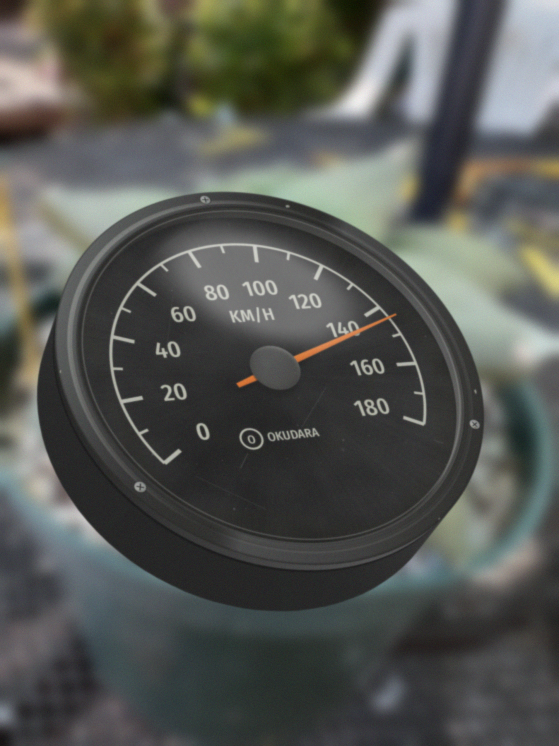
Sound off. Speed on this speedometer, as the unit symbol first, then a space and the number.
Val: km/h 145
